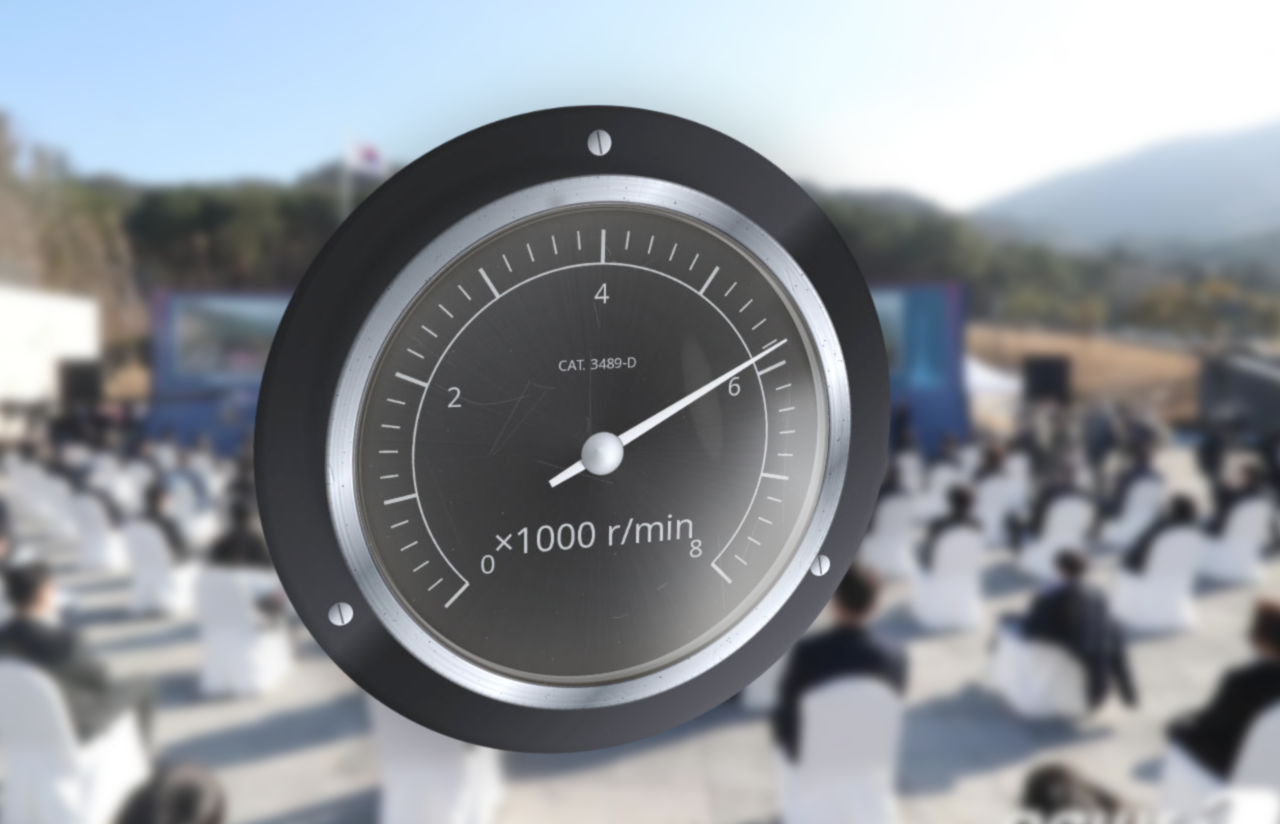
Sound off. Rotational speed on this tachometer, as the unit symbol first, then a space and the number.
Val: rpm 5800
